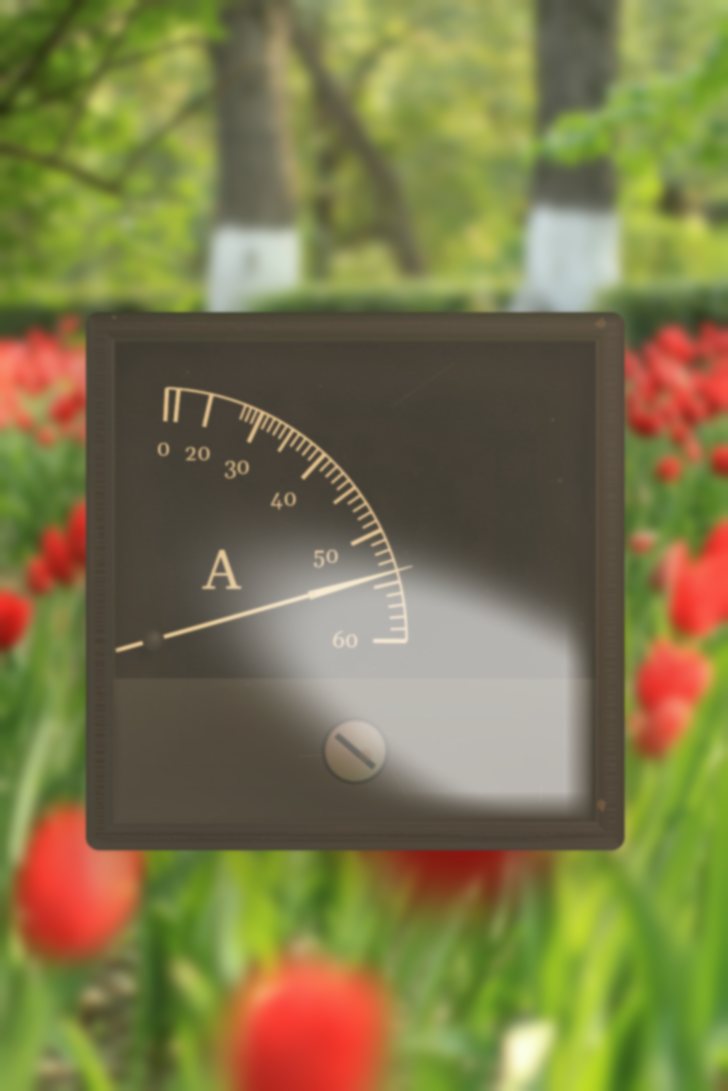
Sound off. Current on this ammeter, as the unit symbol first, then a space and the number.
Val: A 54
